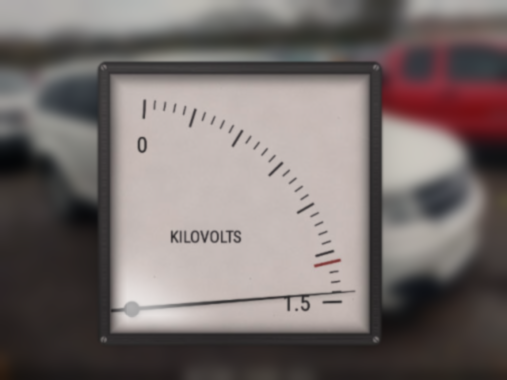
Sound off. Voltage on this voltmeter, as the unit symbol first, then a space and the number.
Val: kV 1.45
